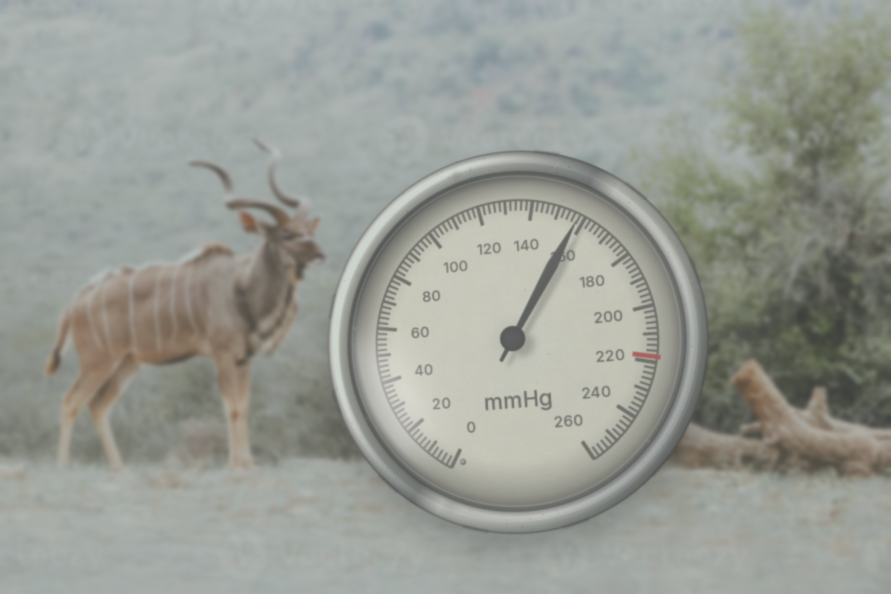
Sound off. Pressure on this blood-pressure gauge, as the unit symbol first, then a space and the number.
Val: mmHg 158
